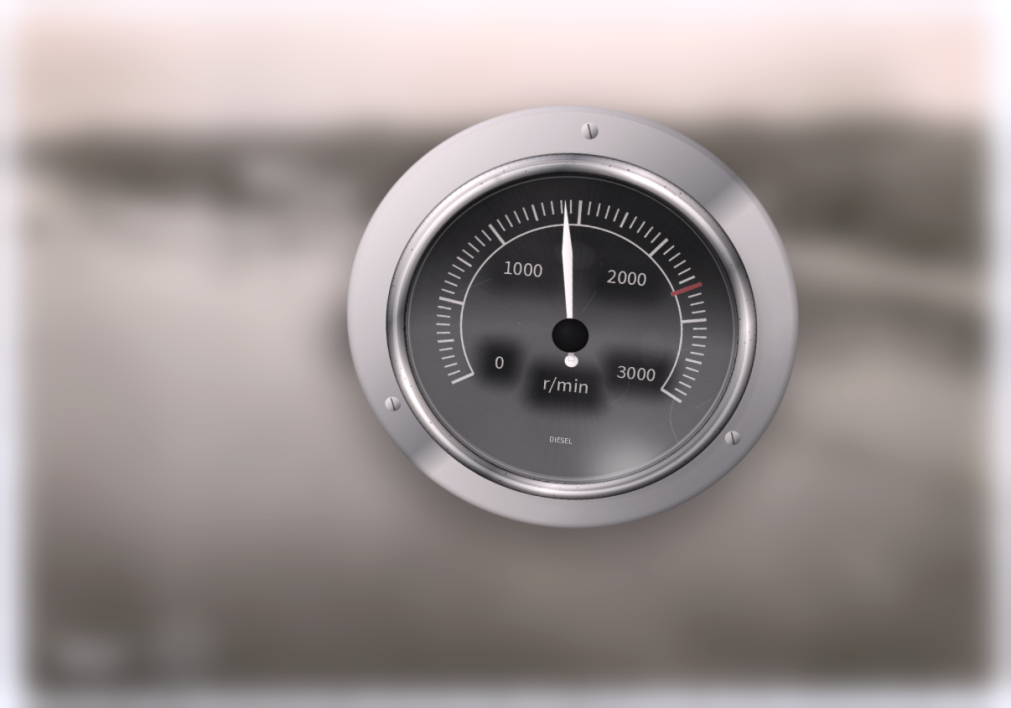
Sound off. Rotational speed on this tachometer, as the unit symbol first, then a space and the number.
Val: rpm 1425
